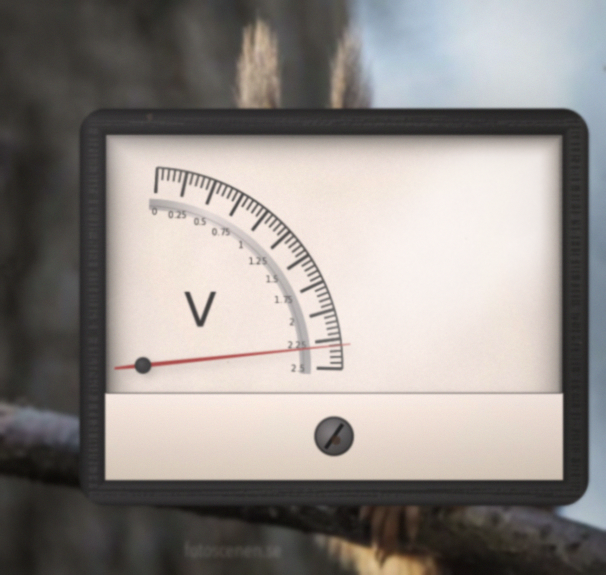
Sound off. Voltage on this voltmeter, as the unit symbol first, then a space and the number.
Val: V 2.3
